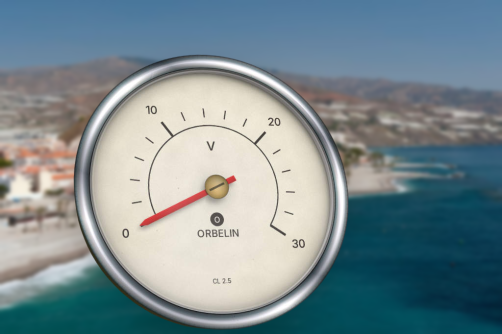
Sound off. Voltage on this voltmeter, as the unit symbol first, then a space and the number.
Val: V 0
